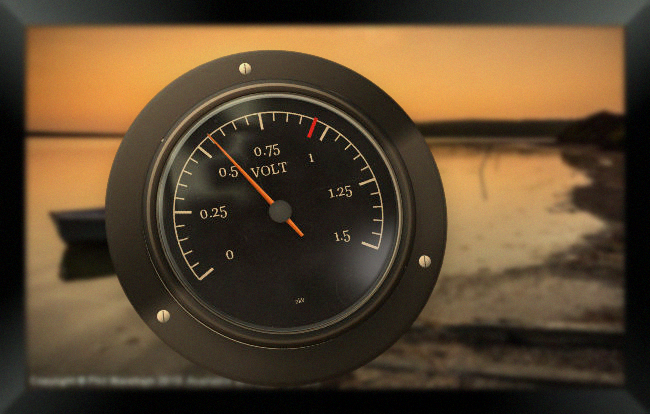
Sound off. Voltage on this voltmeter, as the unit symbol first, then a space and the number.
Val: V 0.55
